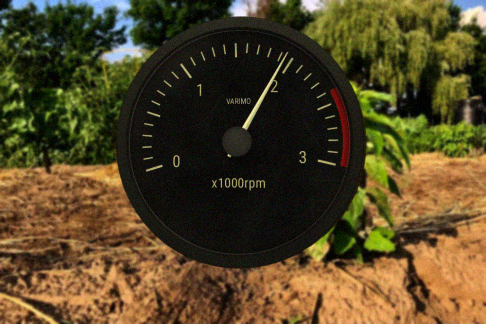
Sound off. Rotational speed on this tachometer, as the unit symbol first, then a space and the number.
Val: rpm 1950
